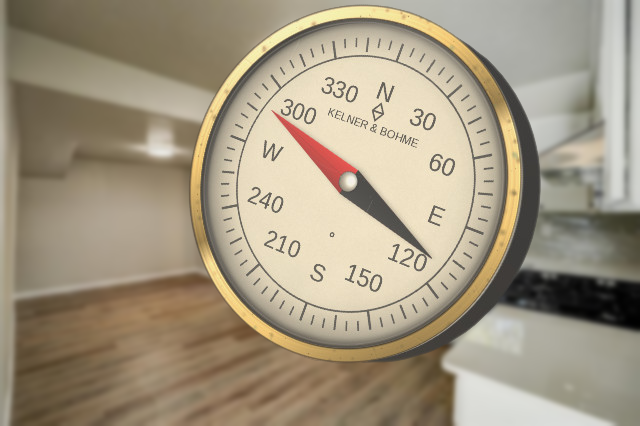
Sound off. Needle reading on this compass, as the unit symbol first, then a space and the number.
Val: ° 290
